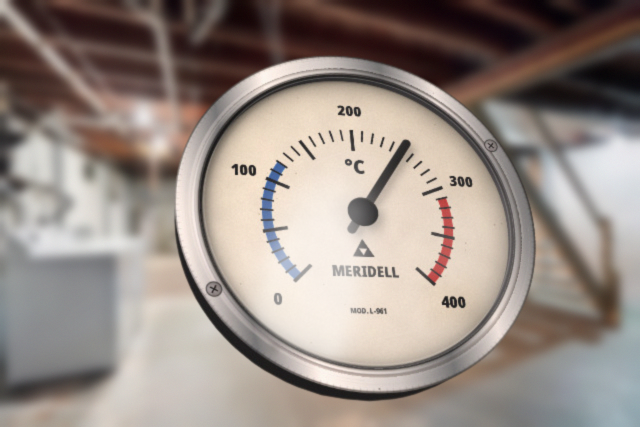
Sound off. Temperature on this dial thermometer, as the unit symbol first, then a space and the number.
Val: °C 250
